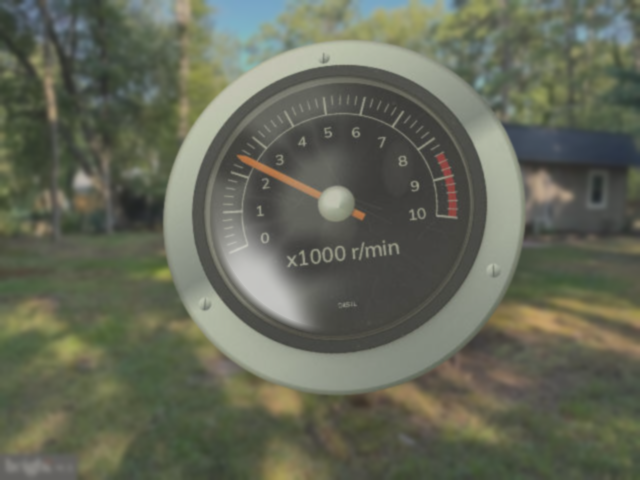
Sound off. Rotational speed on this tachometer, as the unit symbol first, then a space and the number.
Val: rpm 2400
